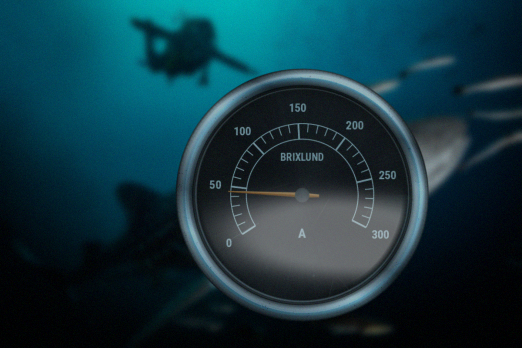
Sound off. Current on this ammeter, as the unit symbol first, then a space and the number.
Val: A 45
